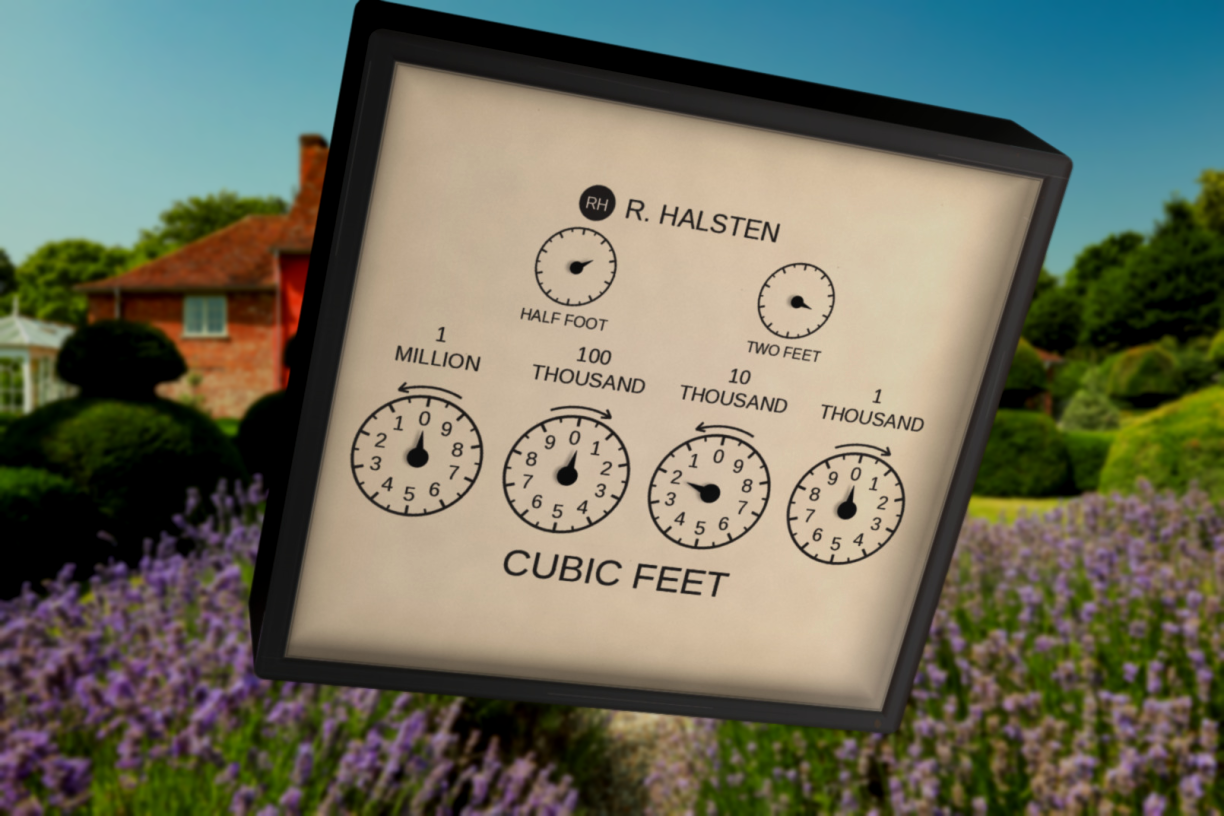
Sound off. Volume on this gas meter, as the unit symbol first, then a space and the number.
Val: ft³ 2000
